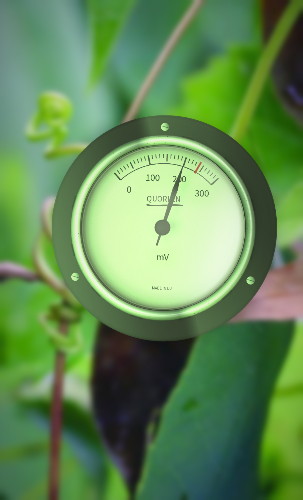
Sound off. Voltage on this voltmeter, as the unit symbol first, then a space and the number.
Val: mV 200
